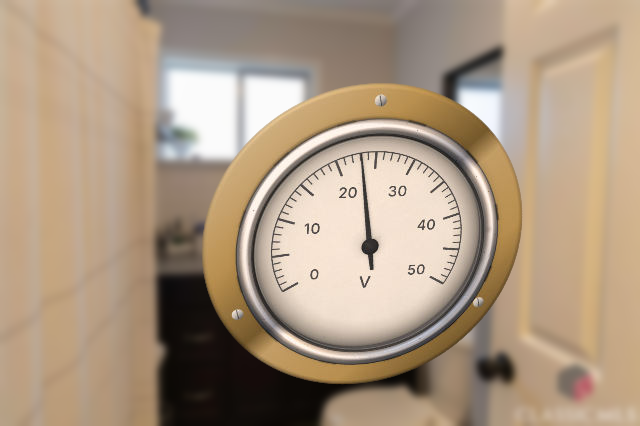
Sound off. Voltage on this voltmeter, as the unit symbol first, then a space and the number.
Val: V 23
